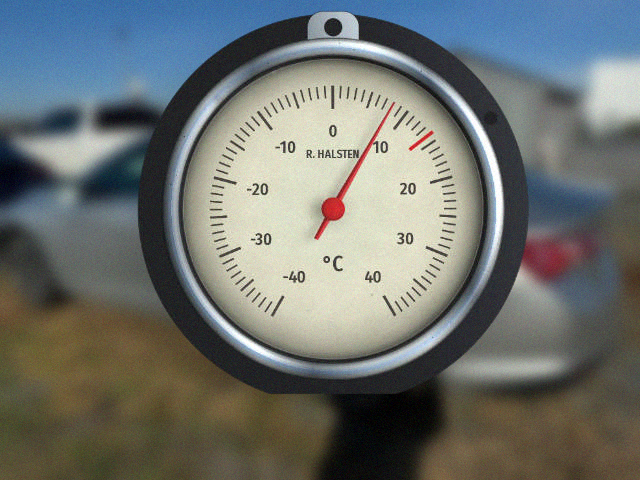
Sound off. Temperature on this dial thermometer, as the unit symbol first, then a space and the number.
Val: °C 8
